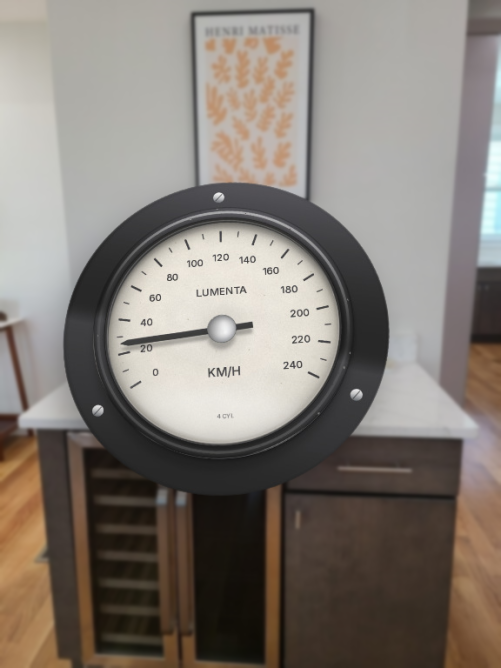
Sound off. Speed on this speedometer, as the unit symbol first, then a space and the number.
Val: km/h 25
